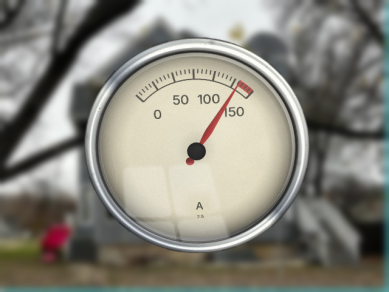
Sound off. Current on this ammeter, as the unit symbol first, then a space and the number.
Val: A 130
